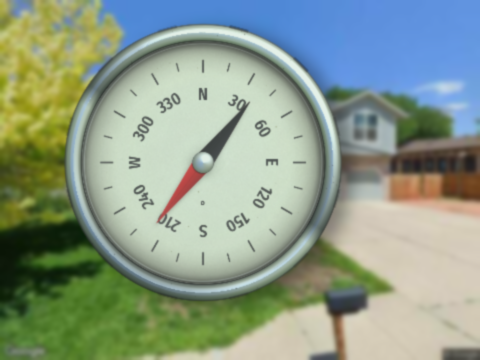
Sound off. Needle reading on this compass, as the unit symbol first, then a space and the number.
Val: ° 217.5
